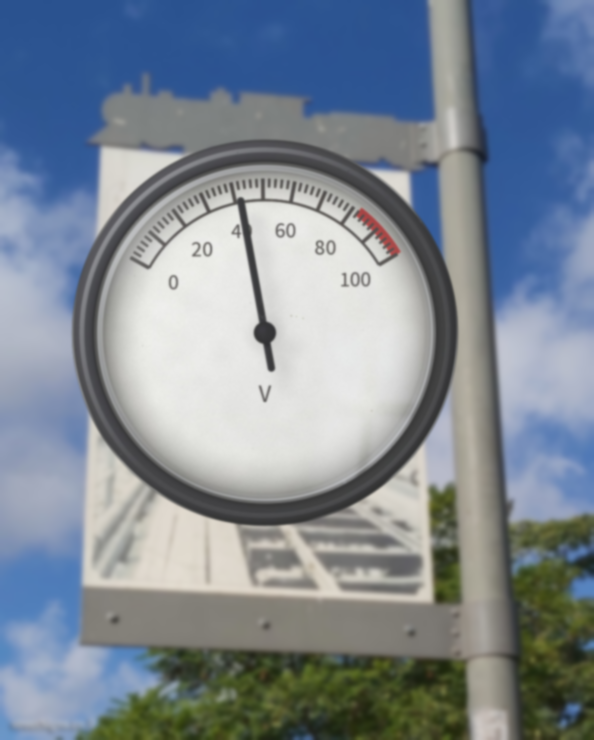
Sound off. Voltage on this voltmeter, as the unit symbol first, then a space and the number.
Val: V 42
